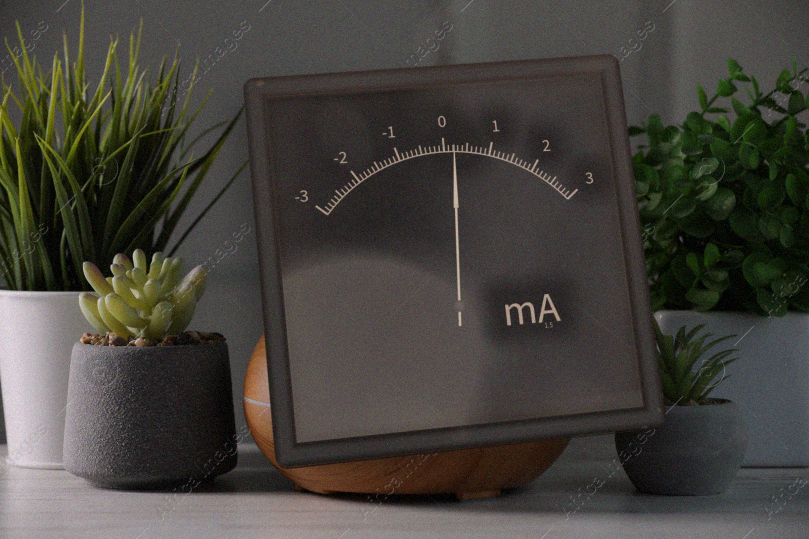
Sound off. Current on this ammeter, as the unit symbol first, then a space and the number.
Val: mA 0.2
